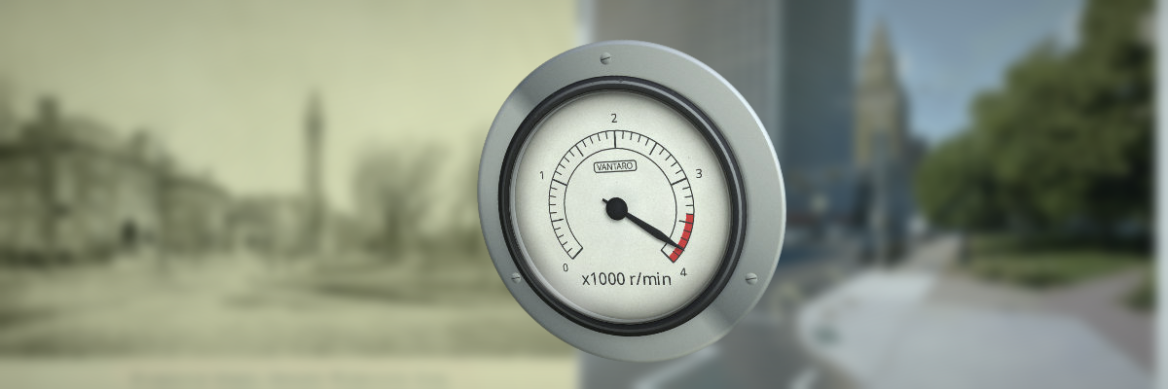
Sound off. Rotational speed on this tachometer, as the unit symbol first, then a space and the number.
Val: rpm 3800
